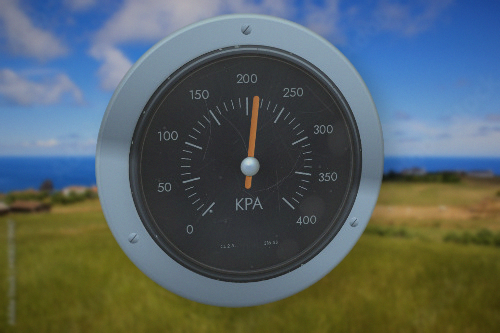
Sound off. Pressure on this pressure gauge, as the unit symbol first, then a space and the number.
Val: kPa 210
